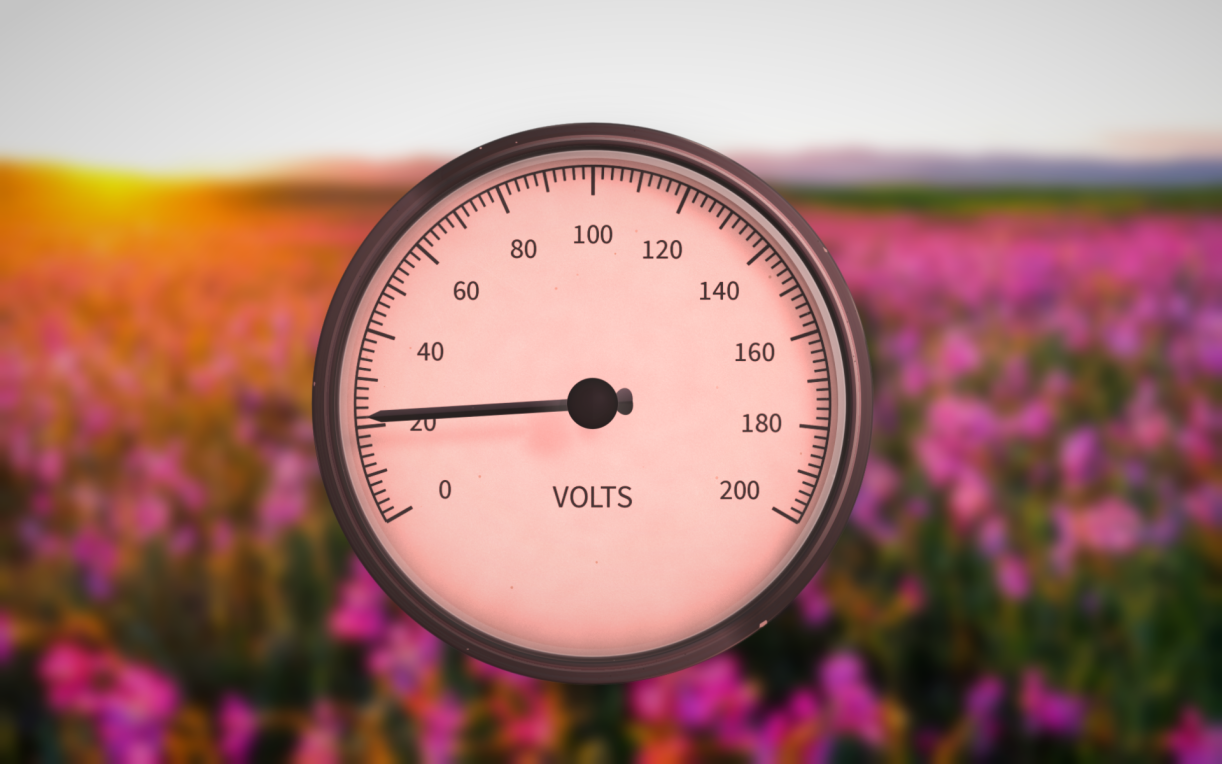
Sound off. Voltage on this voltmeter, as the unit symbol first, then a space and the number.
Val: V 22
